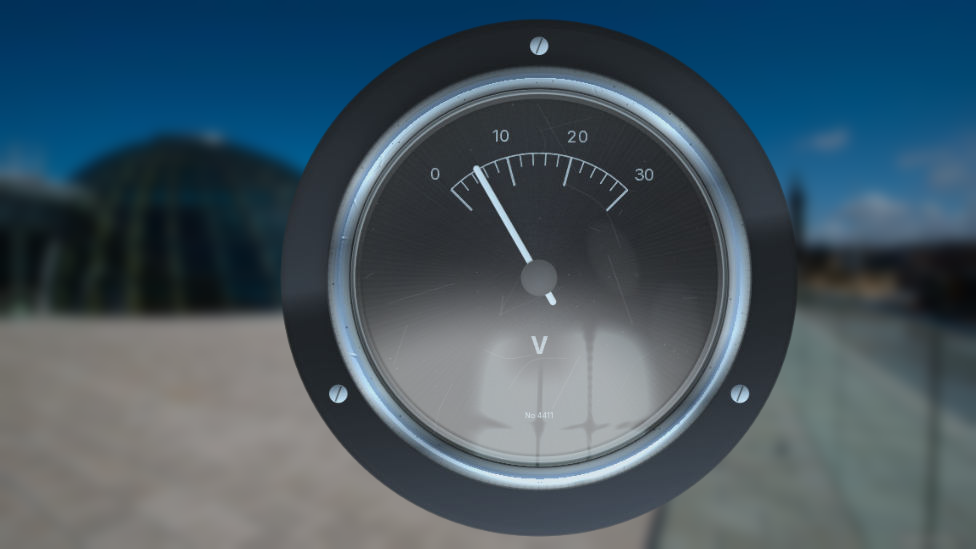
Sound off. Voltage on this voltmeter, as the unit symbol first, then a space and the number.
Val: V 5
